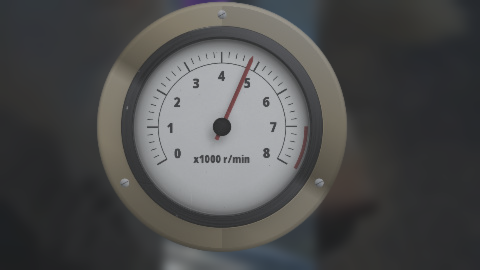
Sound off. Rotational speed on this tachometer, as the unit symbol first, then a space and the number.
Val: rpm 4800
